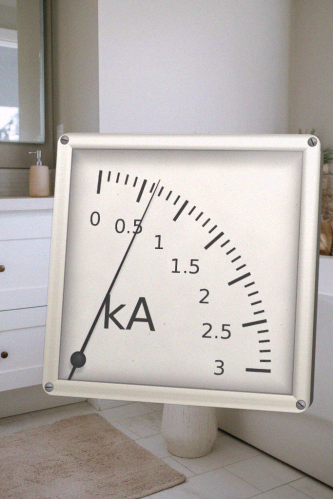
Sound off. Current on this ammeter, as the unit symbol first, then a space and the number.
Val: kA 0.65
